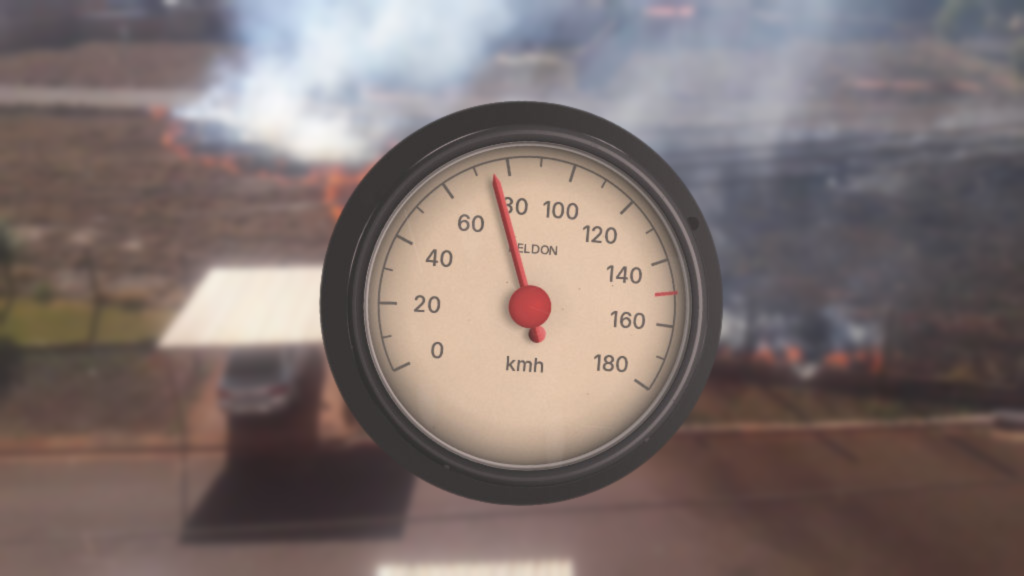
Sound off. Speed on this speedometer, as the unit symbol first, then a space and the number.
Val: km/h 75
